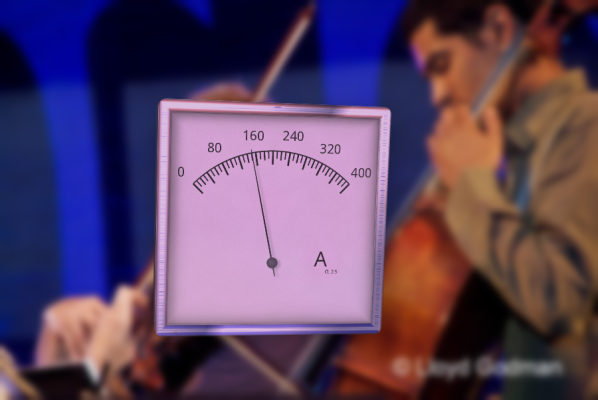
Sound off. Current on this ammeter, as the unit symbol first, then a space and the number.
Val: A 150
